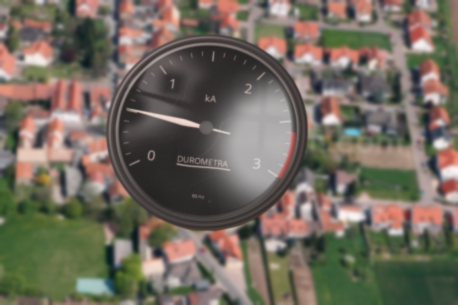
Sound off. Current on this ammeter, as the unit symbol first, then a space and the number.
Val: kA 0.5
